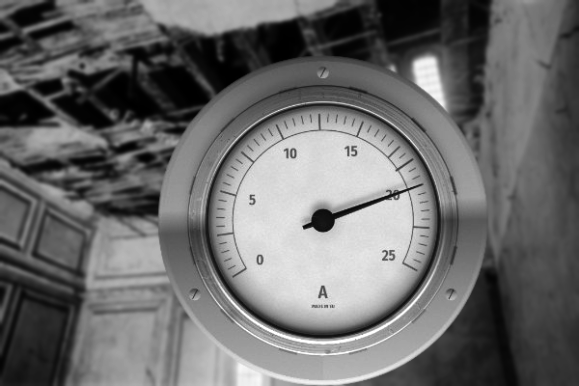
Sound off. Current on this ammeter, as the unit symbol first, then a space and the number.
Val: A 20
